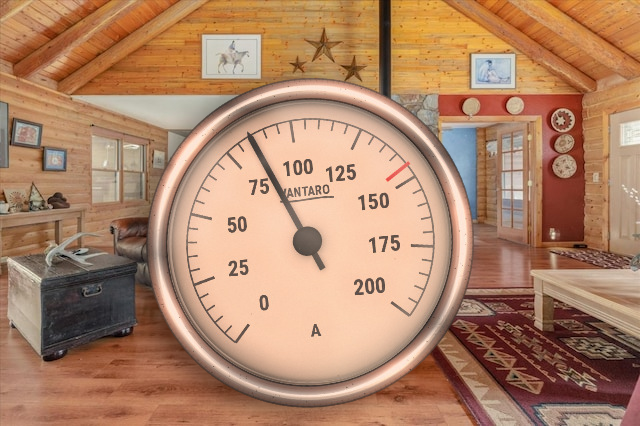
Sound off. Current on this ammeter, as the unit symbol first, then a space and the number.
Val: A 85
